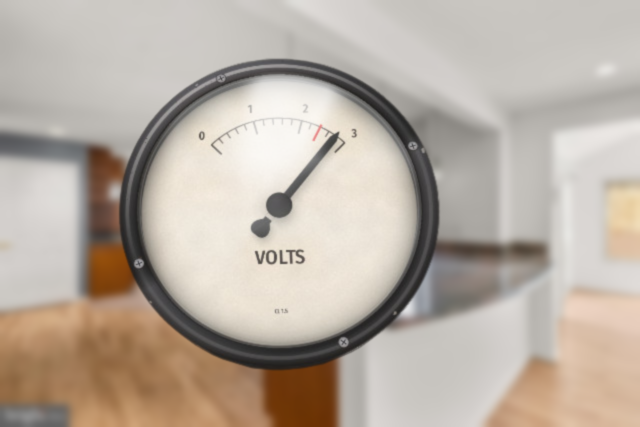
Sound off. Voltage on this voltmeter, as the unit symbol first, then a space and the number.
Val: V 2.8
